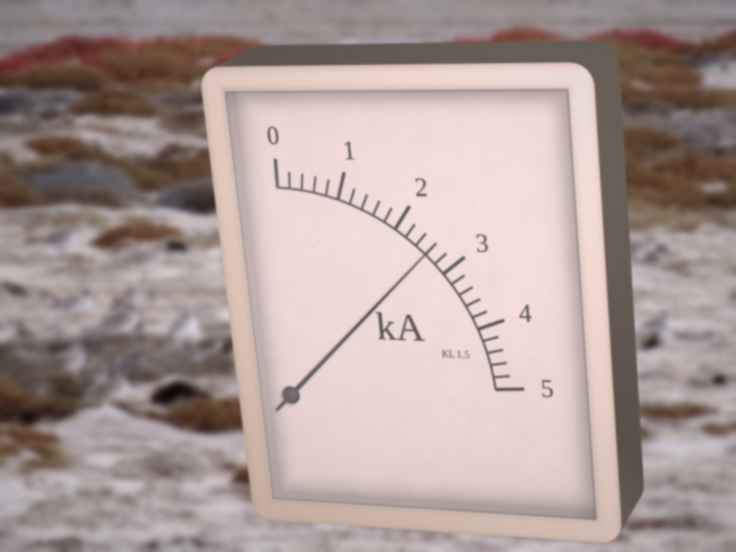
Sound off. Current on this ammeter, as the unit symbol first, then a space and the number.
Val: kA 2.6
